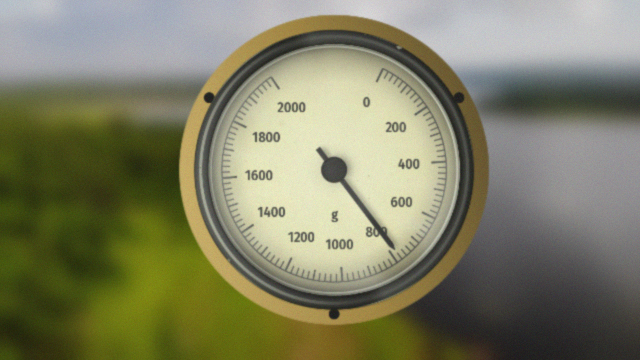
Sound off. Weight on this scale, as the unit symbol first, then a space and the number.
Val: g 780
